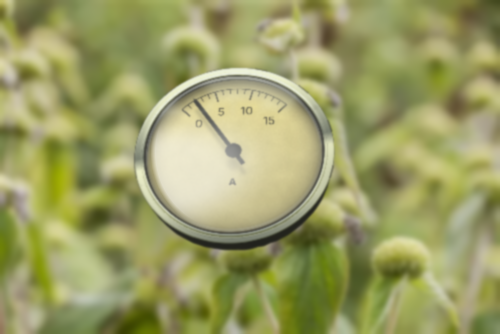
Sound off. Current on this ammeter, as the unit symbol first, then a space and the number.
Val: A 2
